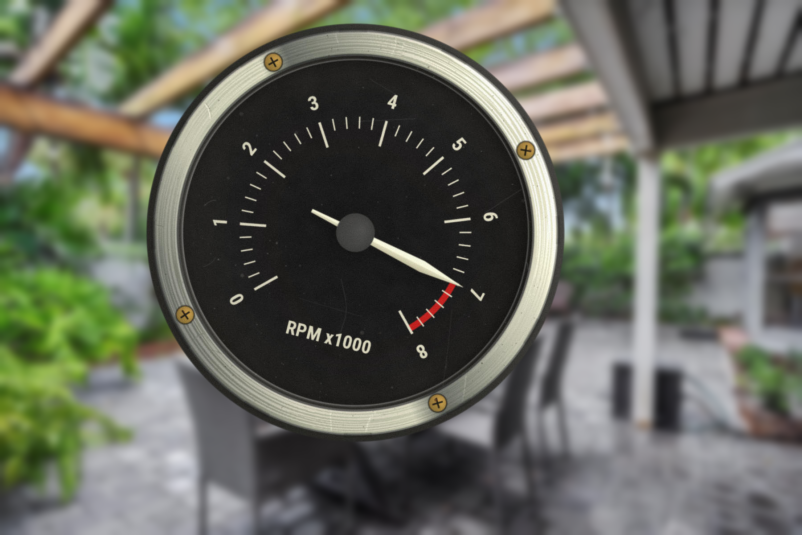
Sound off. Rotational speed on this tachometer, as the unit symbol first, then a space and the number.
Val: rpm 7000
